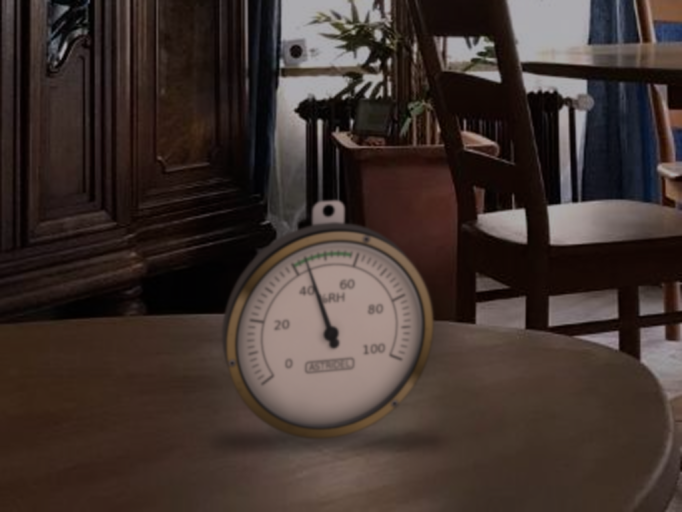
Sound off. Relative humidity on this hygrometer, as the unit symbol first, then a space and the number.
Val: % 44
